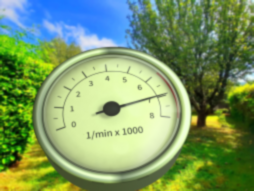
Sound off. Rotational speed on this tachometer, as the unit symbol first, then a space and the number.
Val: rpm 7000
